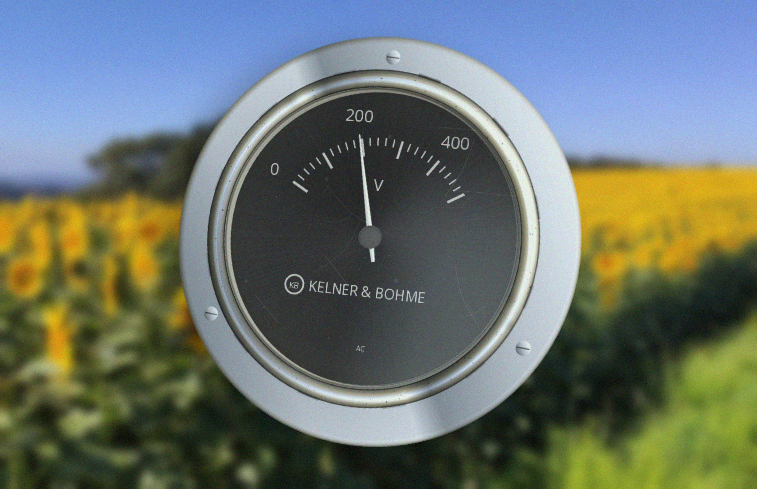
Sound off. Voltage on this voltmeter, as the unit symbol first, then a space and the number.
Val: V 200
